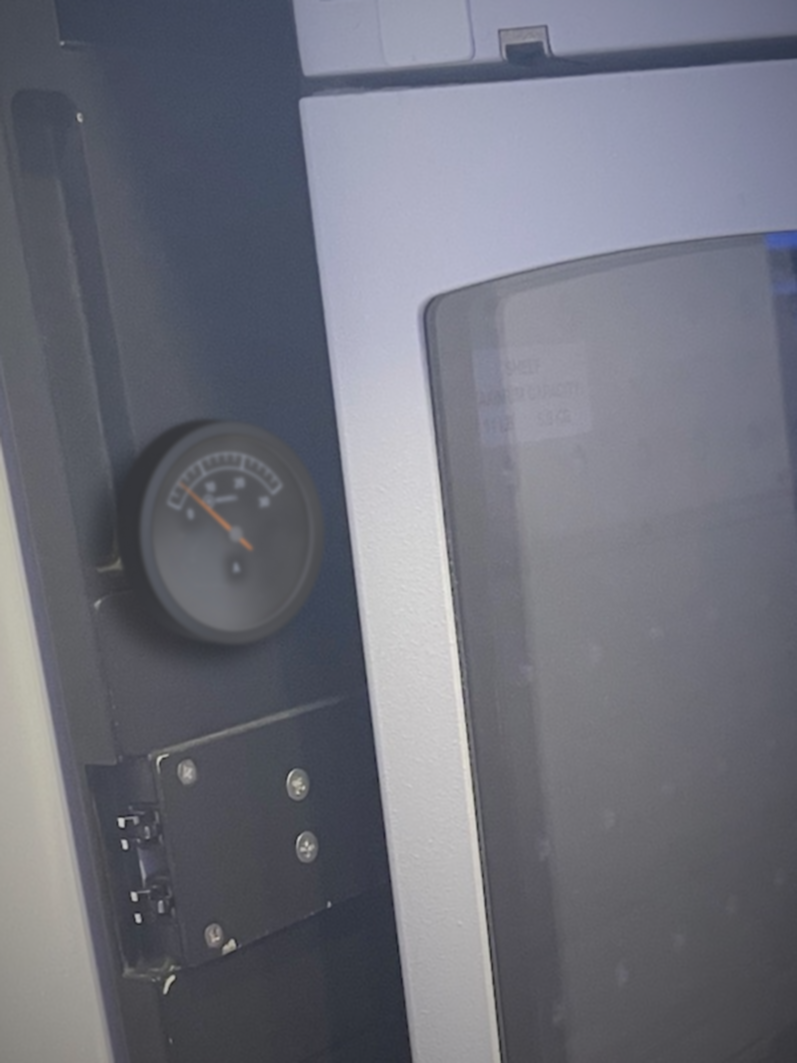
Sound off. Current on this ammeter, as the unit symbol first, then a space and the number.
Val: A 4
